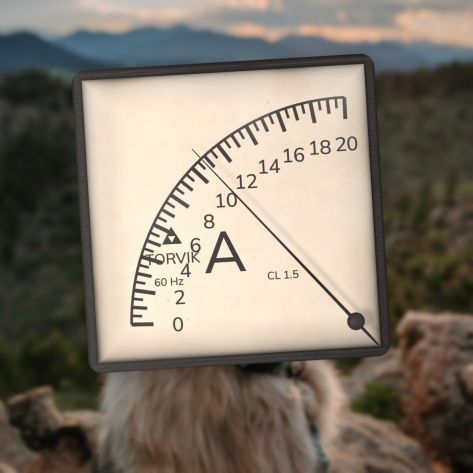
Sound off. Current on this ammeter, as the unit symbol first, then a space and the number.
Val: A 10.75
